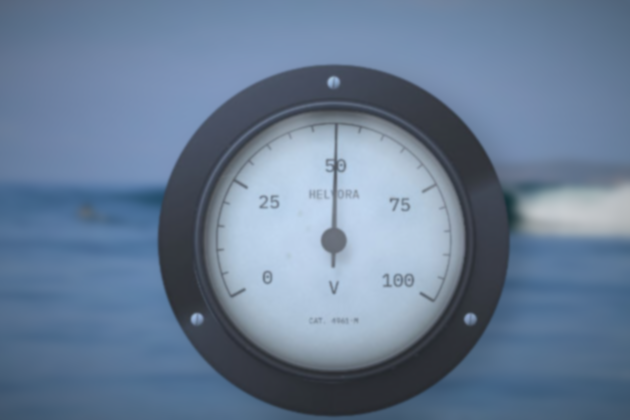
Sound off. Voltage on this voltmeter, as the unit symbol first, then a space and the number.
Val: V 50
